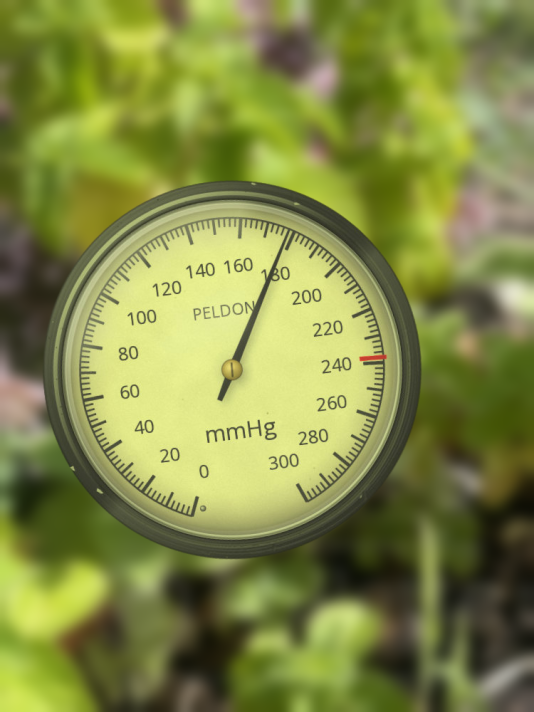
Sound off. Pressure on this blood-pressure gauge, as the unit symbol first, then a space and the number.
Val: mmHg 178
